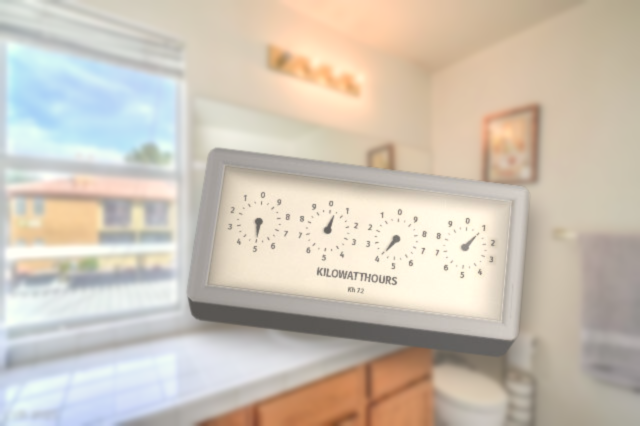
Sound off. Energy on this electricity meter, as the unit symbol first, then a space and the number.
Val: kWh 5041
